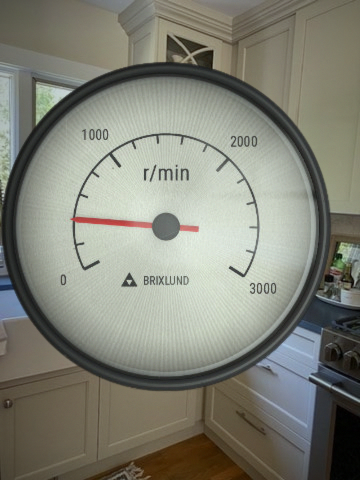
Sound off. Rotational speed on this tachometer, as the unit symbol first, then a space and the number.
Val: rpm 400
